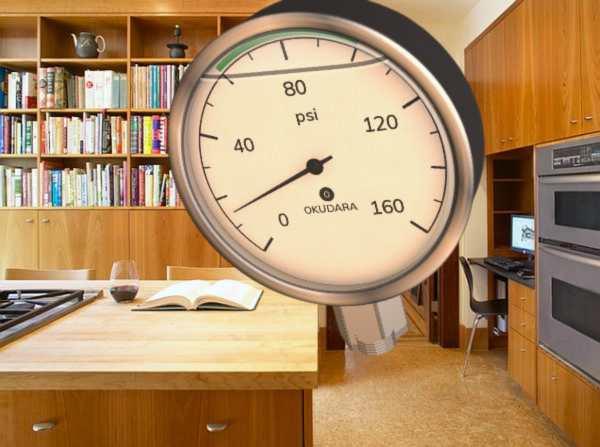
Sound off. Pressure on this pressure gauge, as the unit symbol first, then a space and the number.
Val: psi 15
